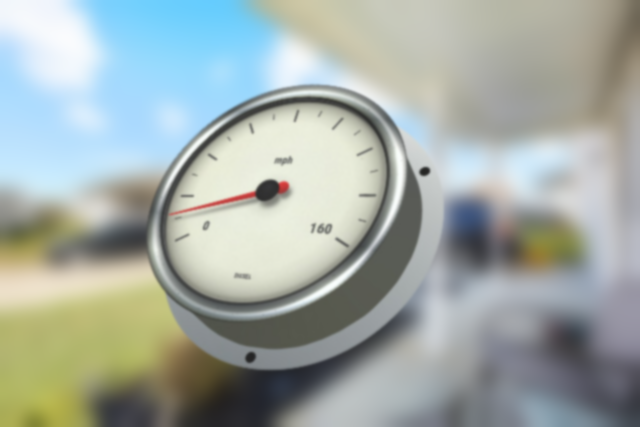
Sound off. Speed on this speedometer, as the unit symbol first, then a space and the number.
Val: mph 10
